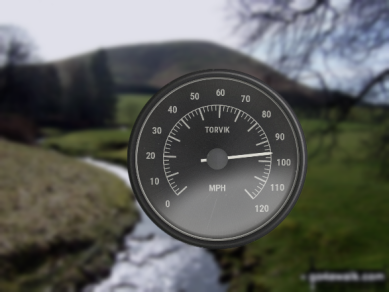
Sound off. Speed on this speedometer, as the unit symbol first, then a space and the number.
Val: mph 96
